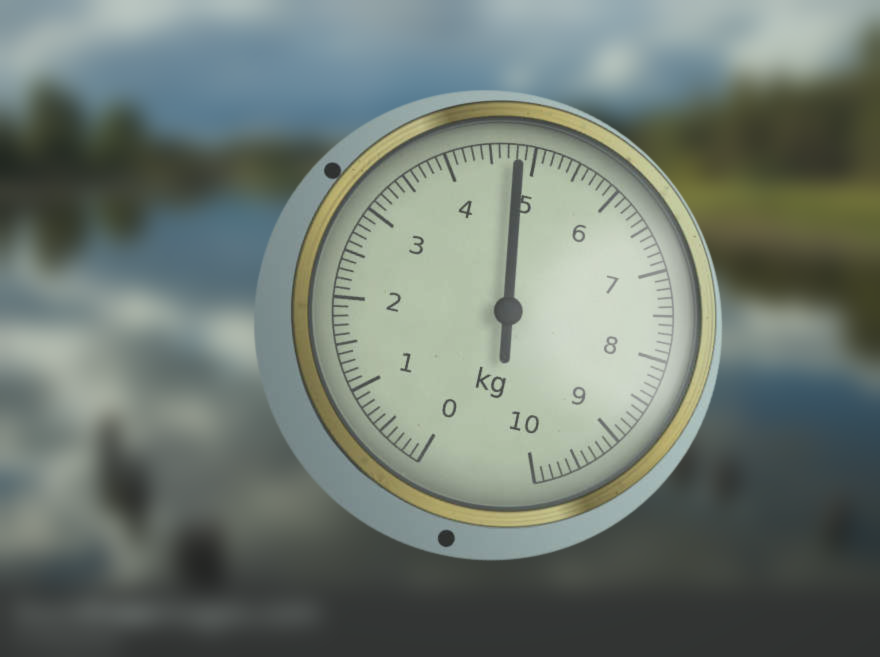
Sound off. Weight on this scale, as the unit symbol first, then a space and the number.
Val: kg 4.8
